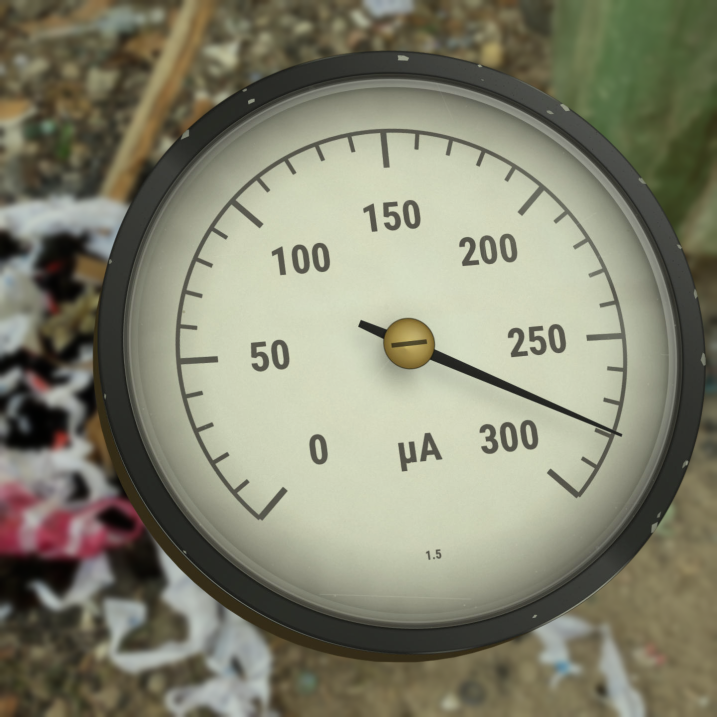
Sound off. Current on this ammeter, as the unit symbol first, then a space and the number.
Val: µA 280
